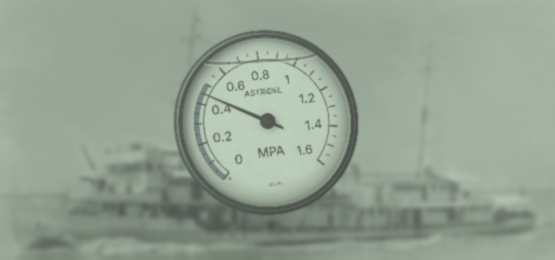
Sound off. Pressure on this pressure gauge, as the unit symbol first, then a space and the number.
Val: MPa 0.45
